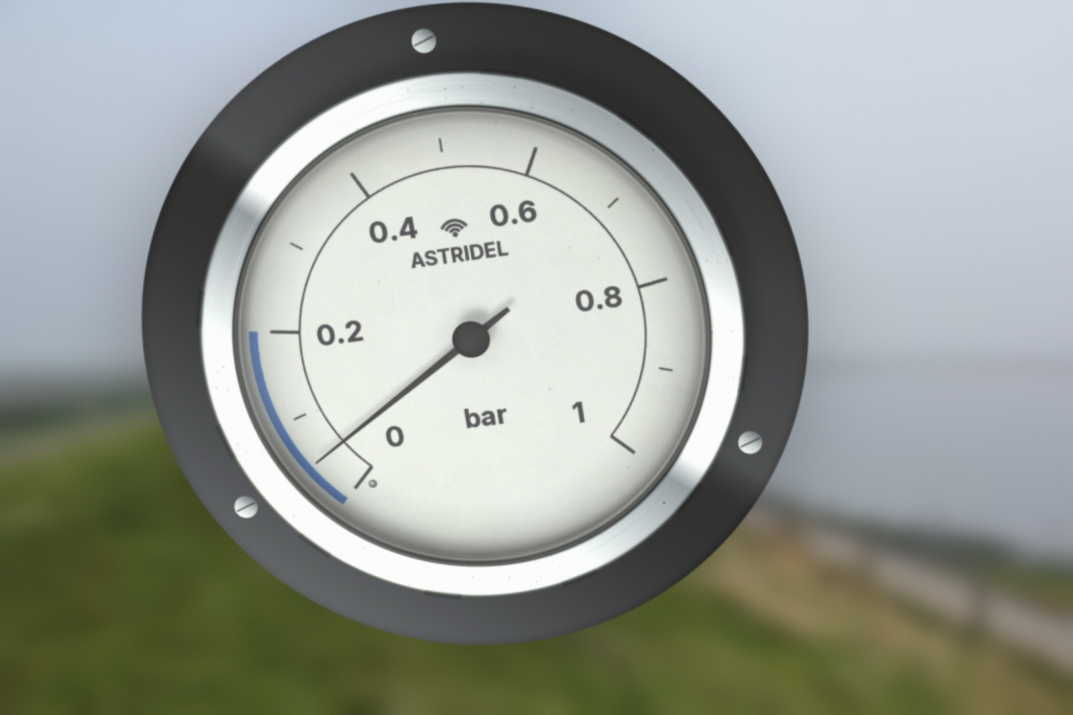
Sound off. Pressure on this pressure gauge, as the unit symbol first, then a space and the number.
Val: bar 0.05
